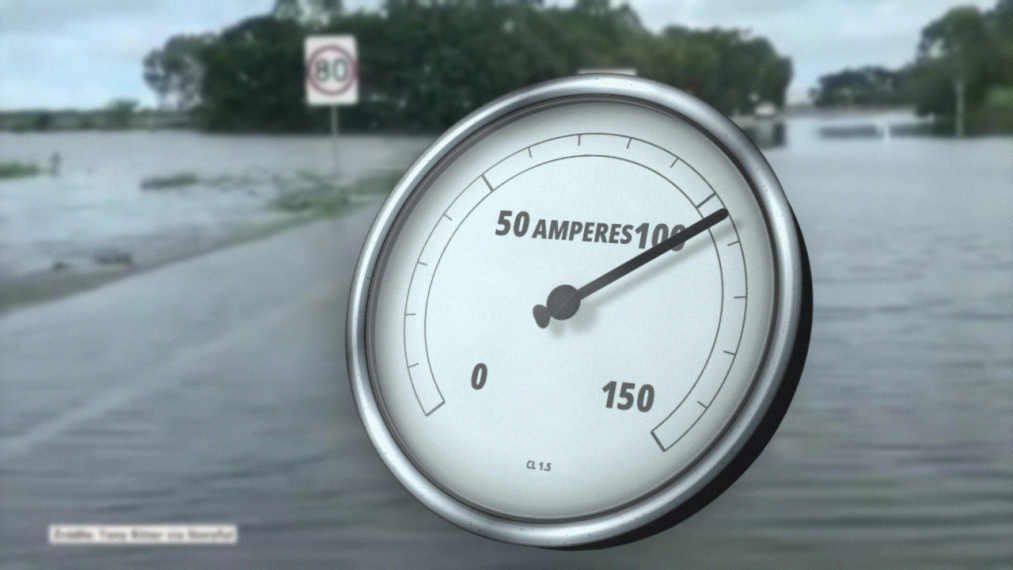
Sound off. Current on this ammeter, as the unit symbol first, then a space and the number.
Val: A 105
